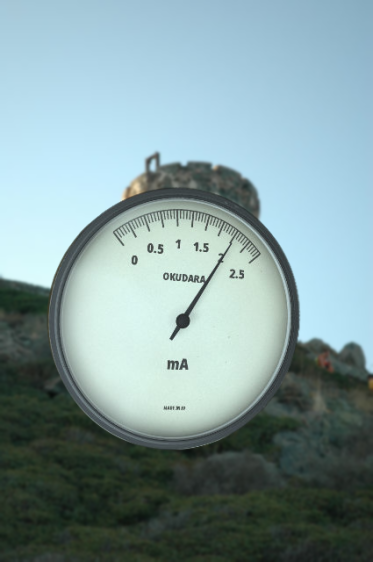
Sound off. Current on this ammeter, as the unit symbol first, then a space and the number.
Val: mA 2
